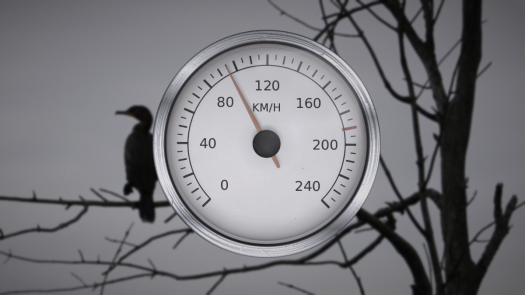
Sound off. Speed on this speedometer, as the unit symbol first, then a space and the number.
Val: km/h 95
